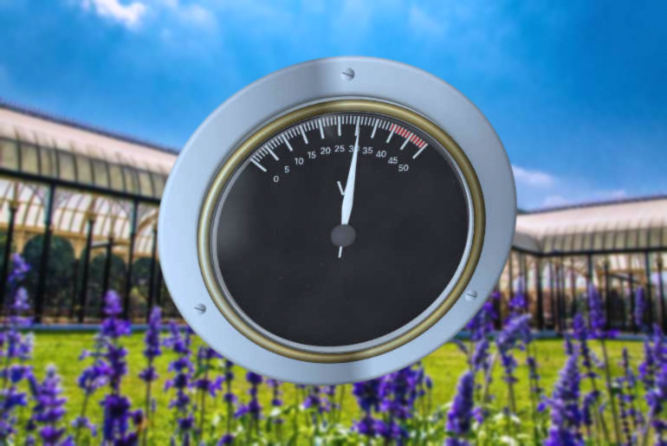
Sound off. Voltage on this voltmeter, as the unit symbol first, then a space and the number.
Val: V 30
